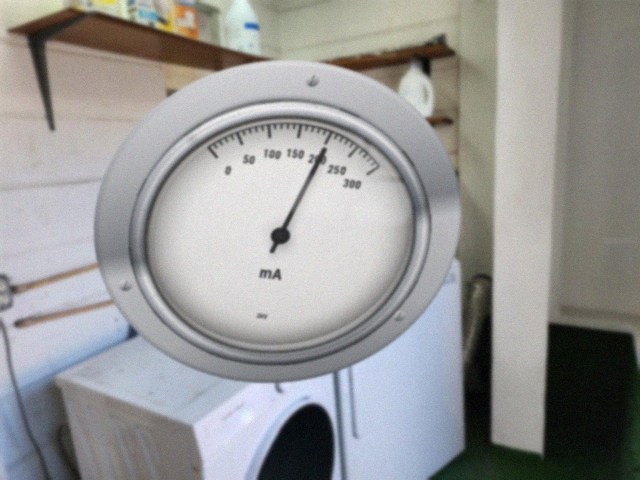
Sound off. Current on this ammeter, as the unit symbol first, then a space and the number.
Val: mA 200
